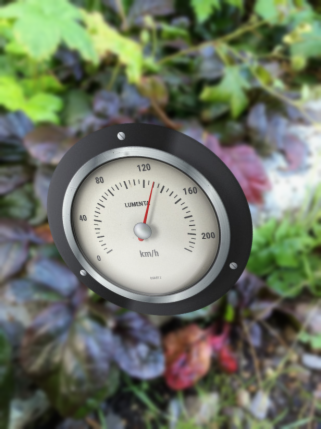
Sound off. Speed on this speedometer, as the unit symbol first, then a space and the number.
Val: km/h 130
